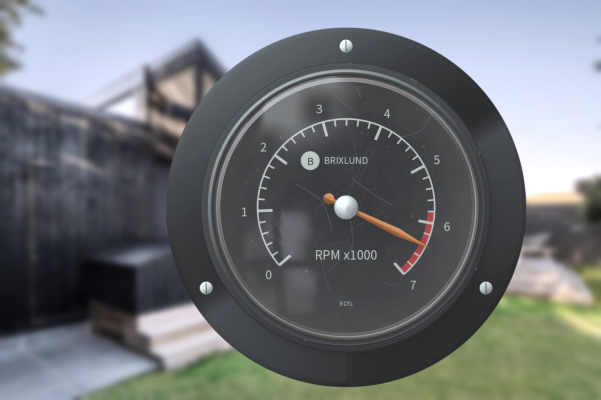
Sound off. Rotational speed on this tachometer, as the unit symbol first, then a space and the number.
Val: rpm 6400
